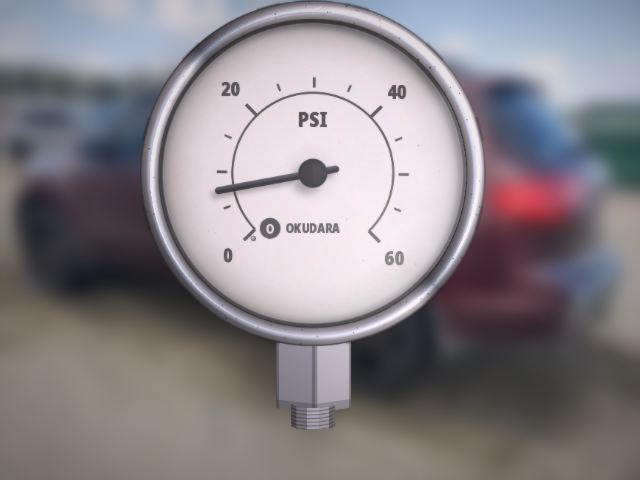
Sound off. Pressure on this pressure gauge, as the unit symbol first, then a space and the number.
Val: psi 7.5
